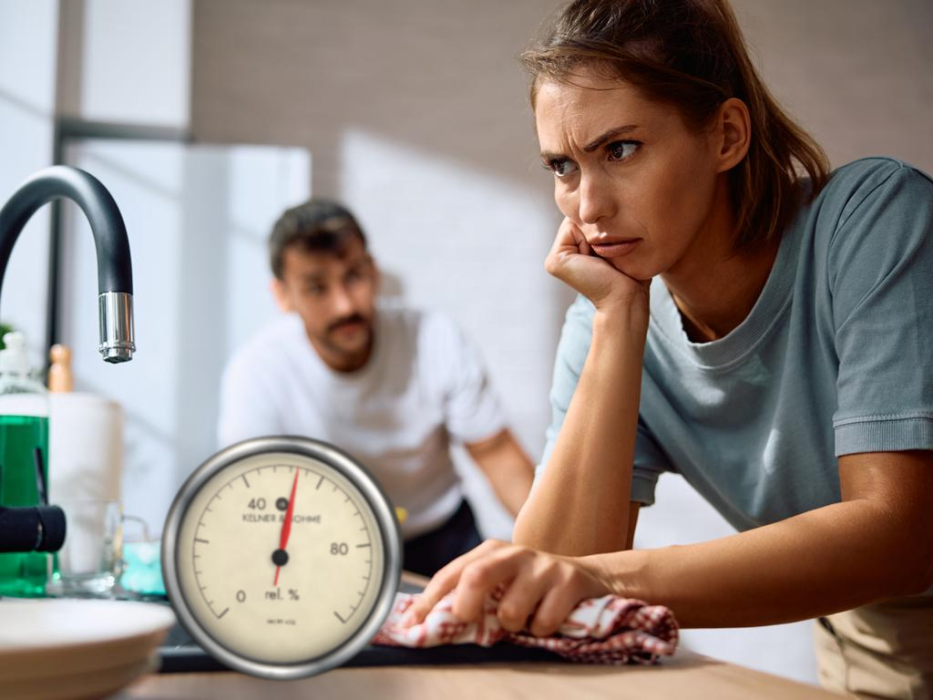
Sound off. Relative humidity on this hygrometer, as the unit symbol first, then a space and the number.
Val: % 54
